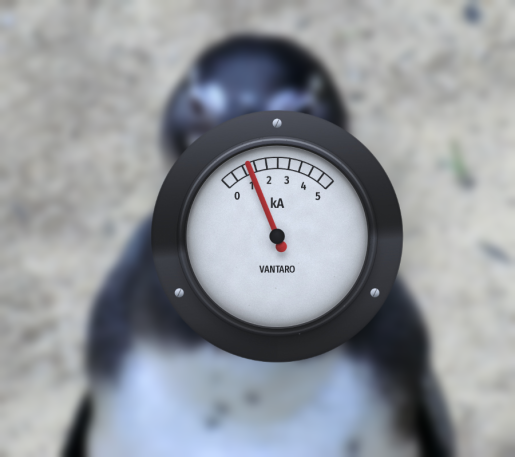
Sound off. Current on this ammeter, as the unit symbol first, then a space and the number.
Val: kA 1.25
